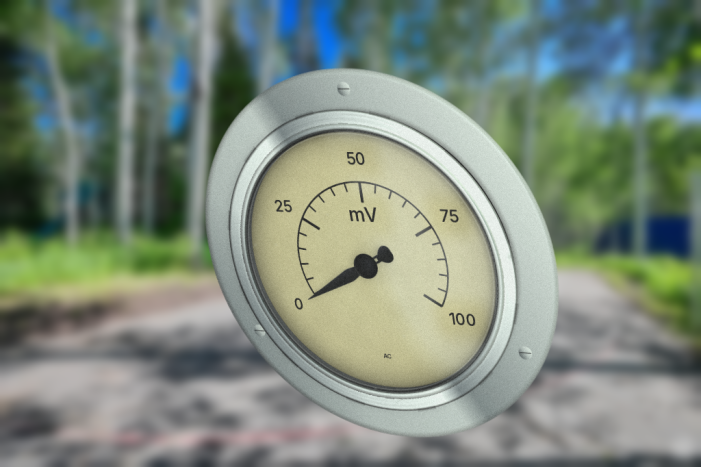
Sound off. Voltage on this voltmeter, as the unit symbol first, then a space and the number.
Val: mV 0
